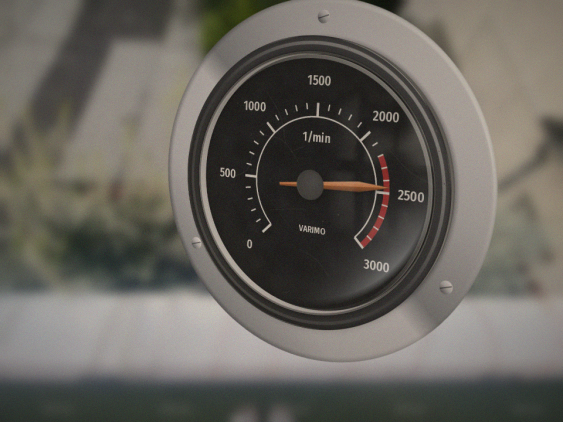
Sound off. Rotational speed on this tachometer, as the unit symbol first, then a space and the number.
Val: rpm 2450
